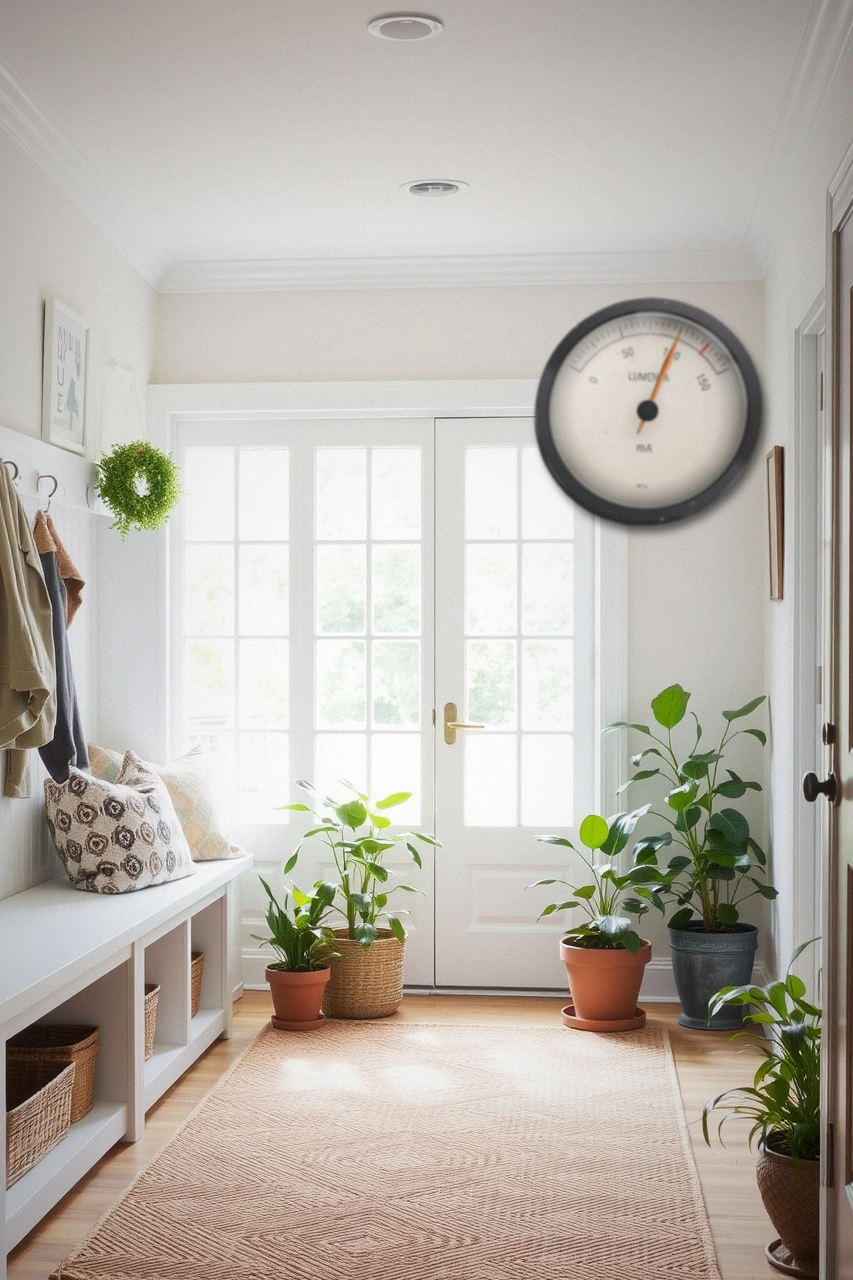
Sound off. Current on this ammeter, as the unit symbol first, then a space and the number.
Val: mA 100
